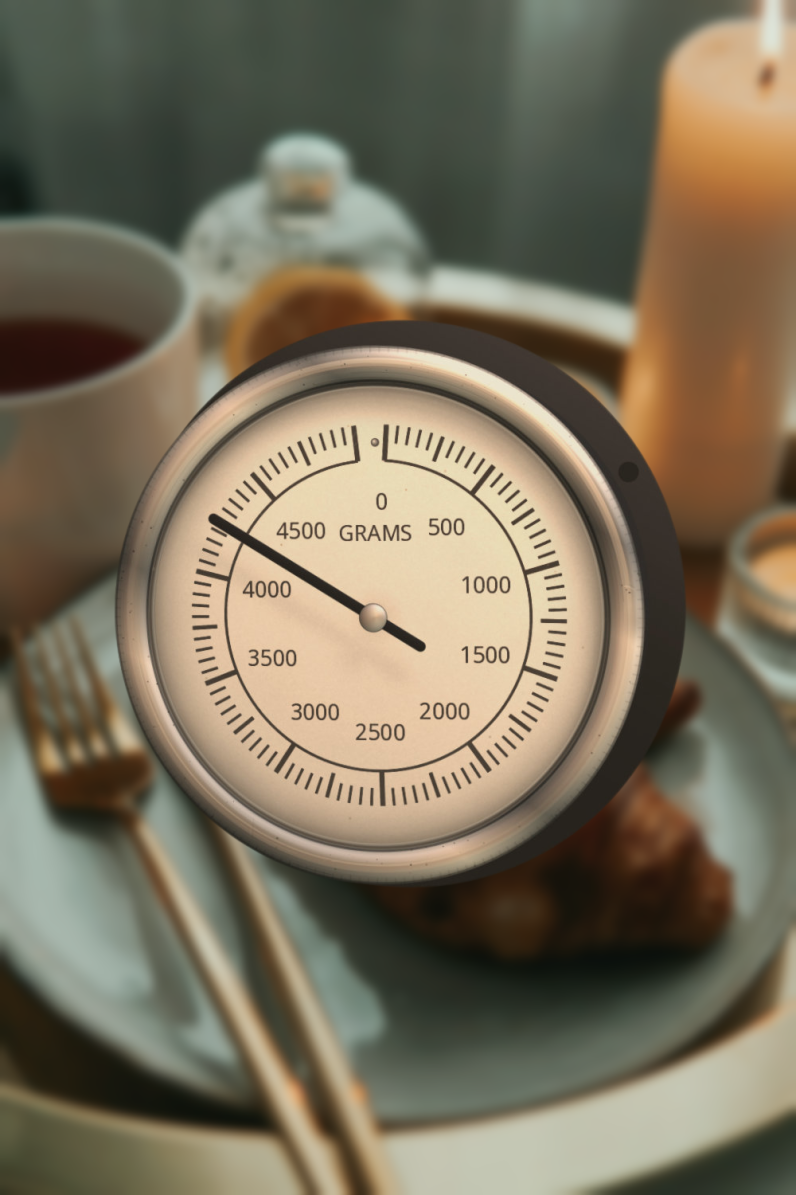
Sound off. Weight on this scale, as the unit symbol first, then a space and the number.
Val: g 4250
